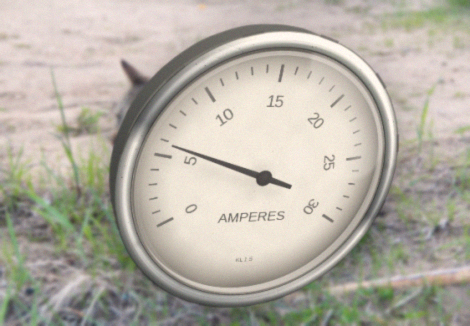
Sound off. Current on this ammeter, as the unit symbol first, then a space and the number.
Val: A 6
